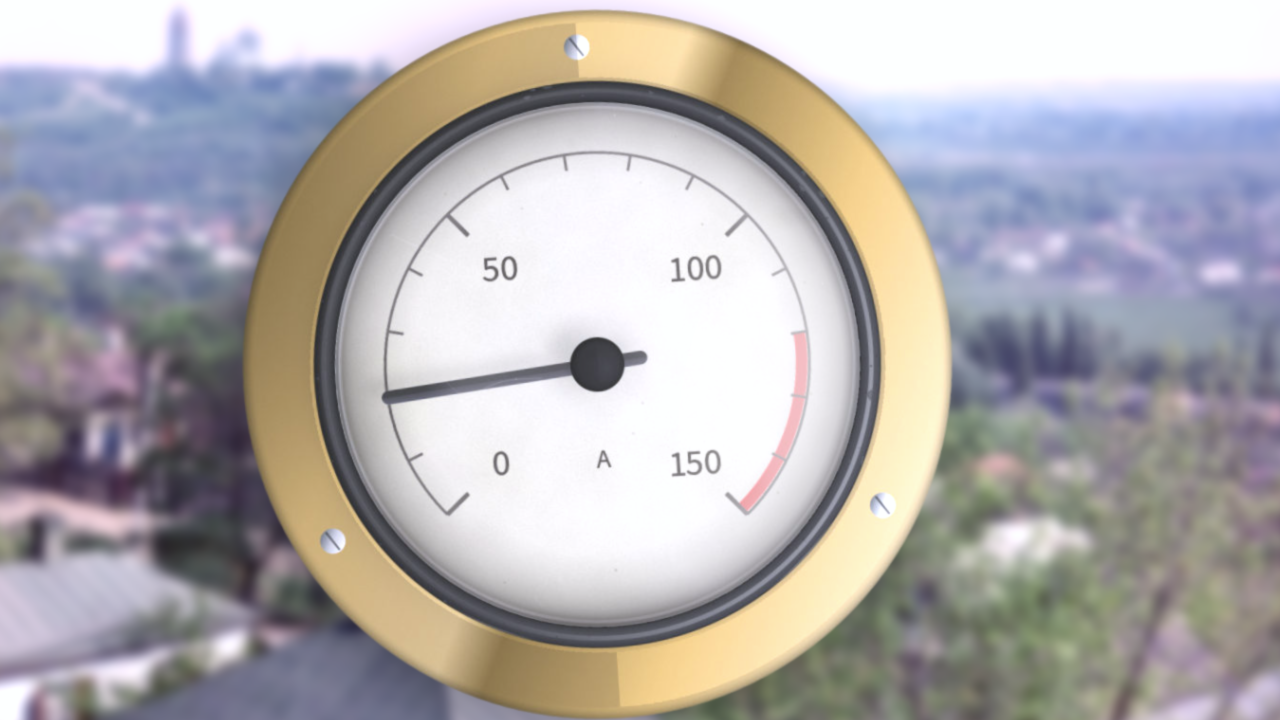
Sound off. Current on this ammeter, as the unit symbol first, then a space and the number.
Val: A 20
